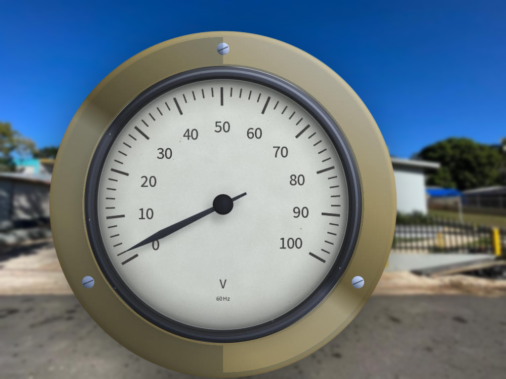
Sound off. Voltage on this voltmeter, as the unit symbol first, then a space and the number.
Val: V 2
